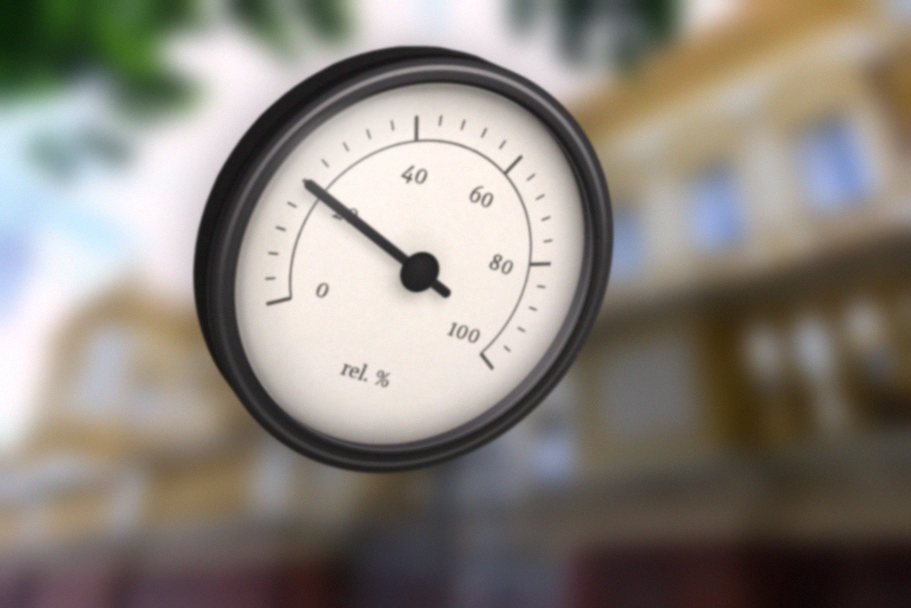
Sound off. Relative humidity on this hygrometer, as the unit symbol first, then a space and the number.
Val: % 20
